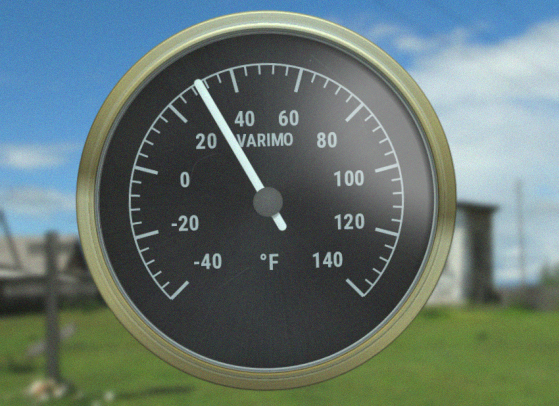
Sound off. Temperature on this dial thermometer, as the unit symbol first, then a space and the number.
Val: °F 30
